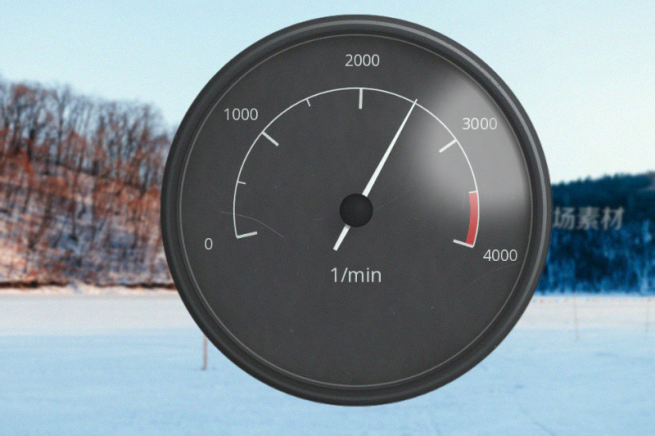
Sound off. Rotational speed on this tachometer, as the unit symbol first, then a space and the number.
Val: rpm 2500
